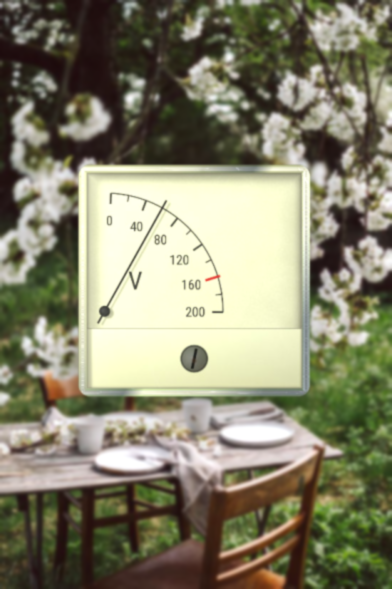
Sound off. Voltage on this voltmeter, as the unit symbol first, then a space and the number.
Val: V 60
